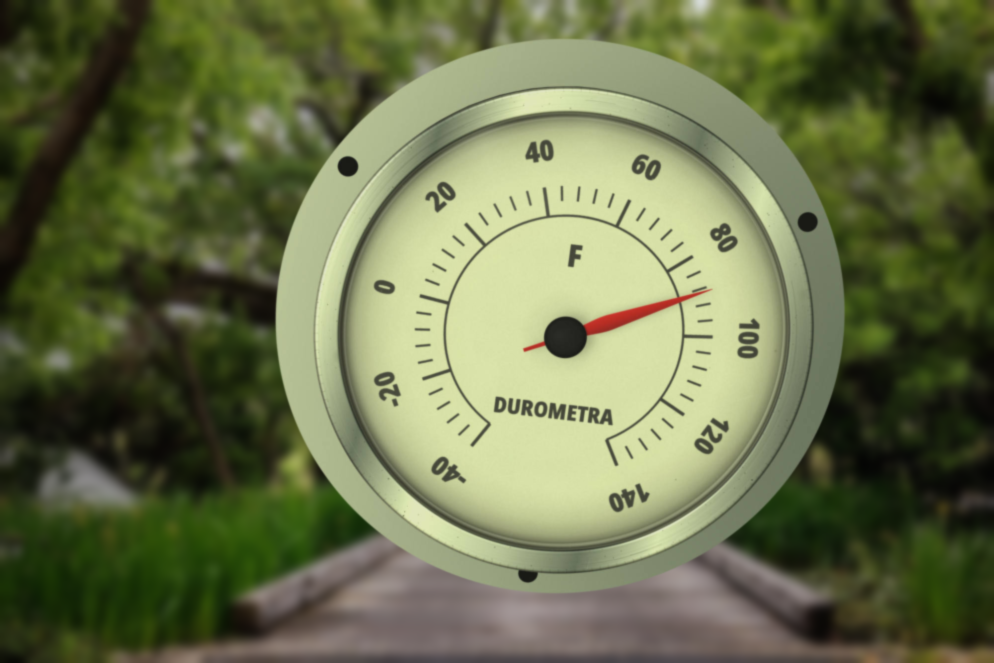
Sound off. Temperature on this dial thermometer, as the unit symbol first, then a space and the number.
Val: °F 88
